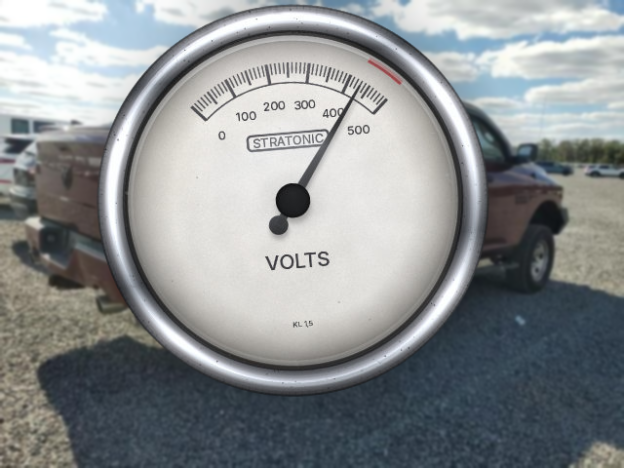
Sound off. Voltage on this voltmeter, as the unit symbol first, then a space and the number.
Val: V 430
